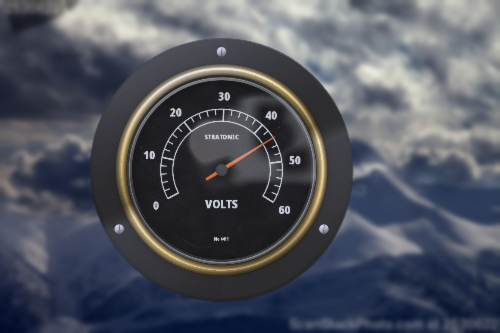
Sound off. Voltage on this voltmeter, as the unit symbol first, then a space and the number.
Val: V 44
